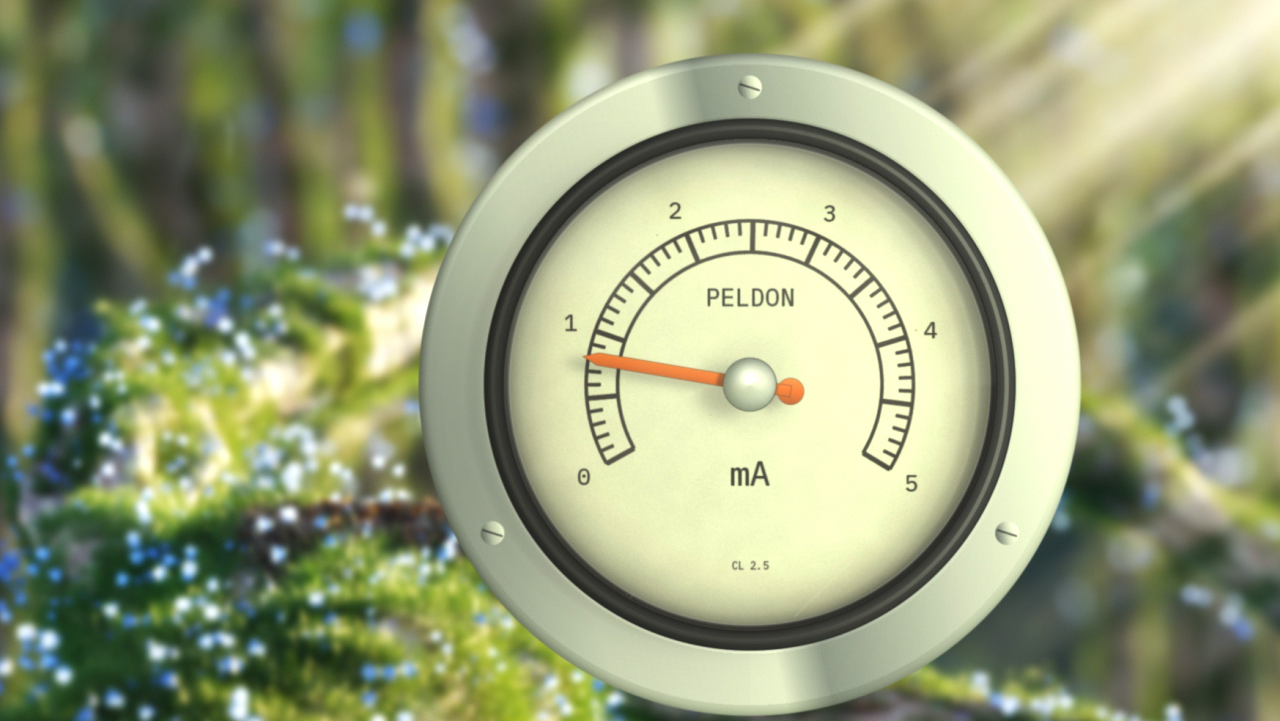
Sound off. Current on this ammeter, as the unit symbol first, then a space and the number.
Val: mA 0.8
